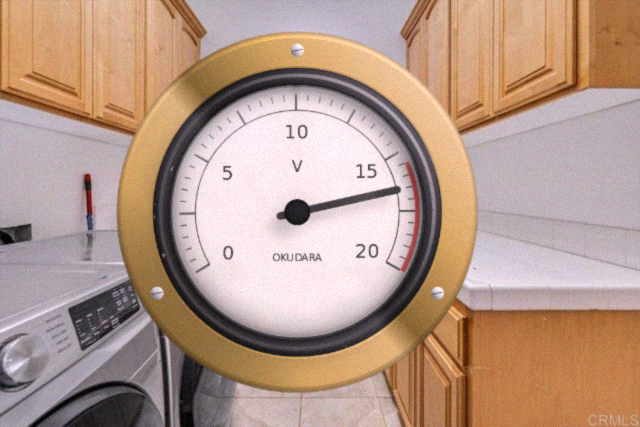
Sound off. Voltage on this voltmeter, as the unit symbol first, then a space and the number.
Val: V 16.5
